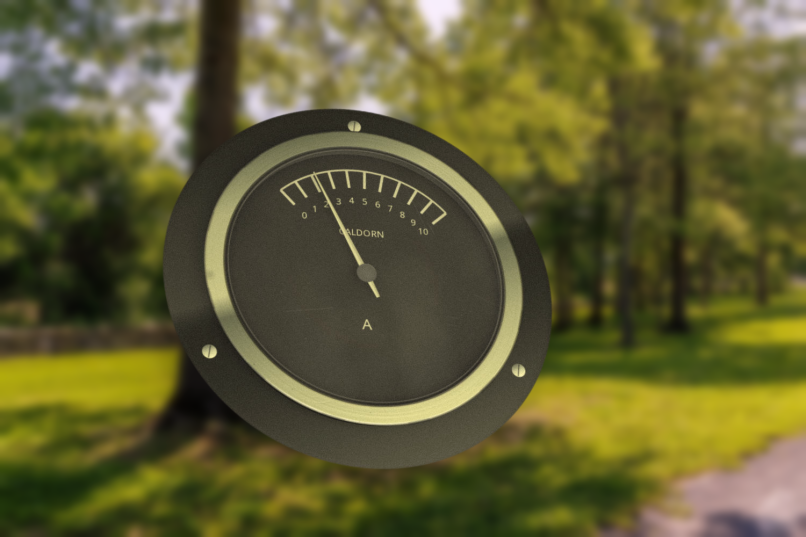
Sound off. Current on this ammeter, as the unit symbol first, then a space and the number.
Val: A 2
